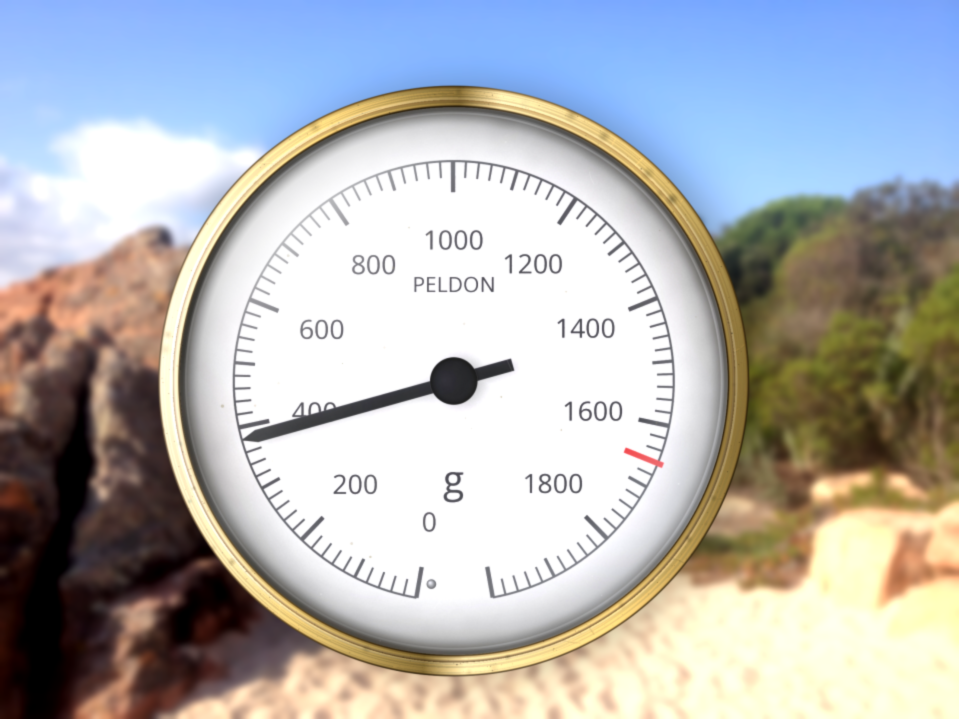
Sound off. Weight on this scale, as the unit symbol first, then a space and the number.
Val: g 380
